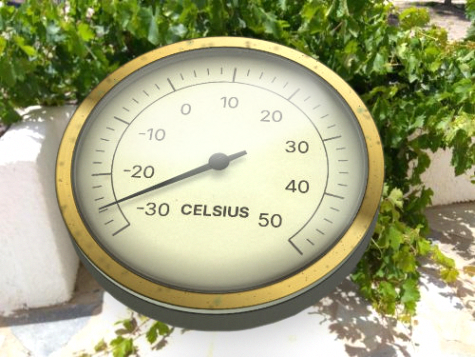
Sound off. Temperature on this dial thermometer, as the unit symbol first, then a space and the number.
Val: °C -26
